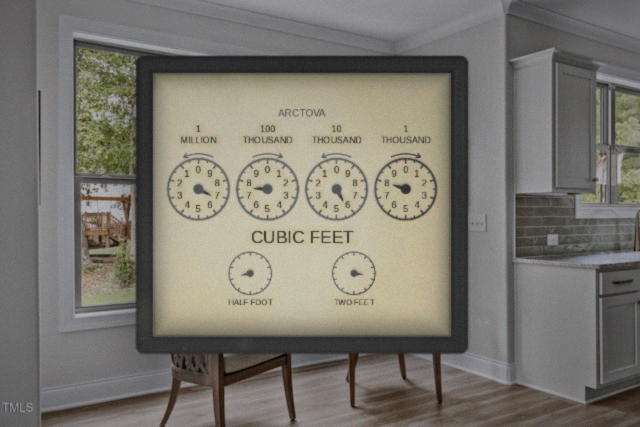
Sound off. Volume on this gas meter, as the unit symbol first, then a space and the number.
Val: ft³ 675800
